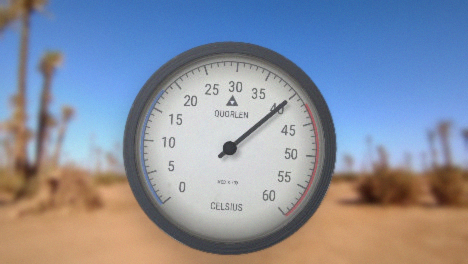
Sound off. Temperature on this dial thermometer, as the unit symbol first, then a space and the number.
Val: °C 40
